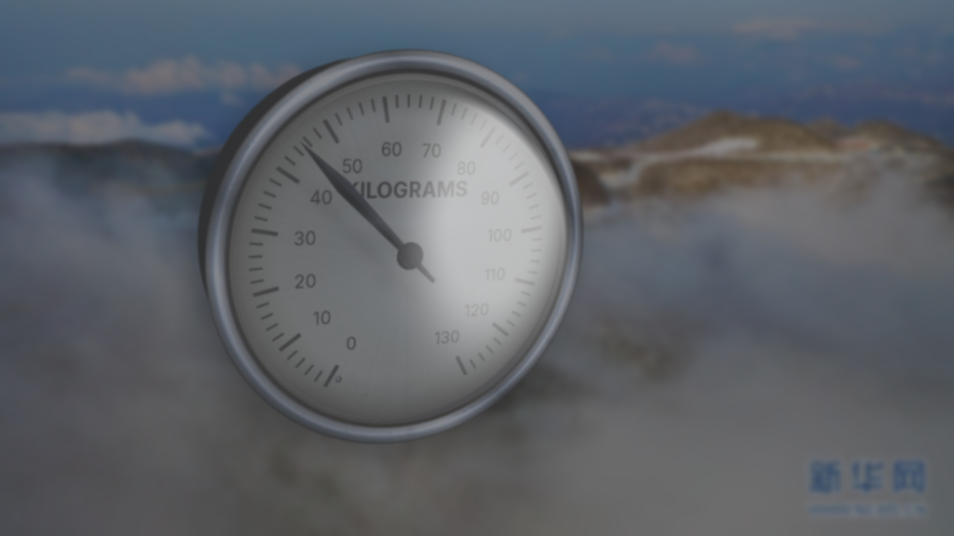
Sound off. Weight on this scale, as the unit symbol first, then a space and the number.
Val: kg 45
